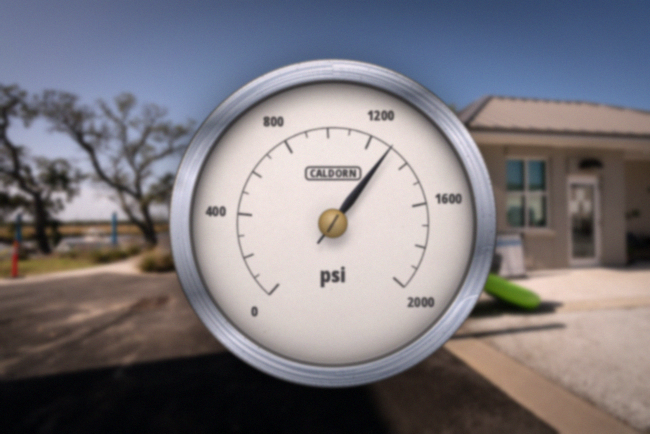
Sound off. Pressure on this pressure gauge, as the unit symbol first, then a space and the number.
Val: psi 1300
